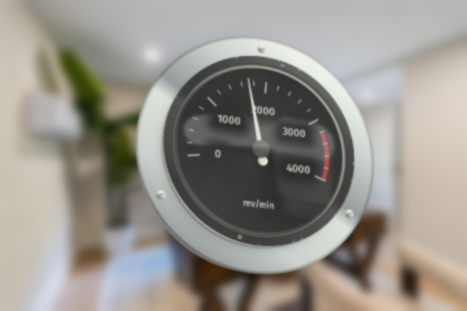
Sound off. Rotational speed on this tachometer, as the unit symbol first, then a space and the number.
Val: rpm 1700
